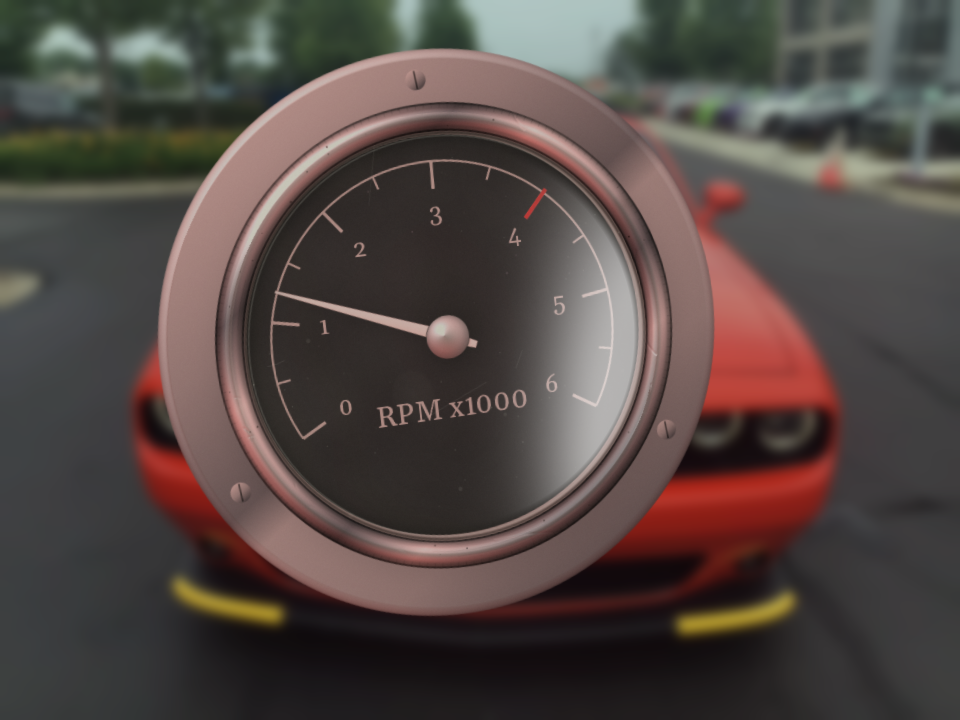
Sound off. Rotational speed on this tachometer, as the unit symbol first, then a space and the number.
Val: rpm 1250
